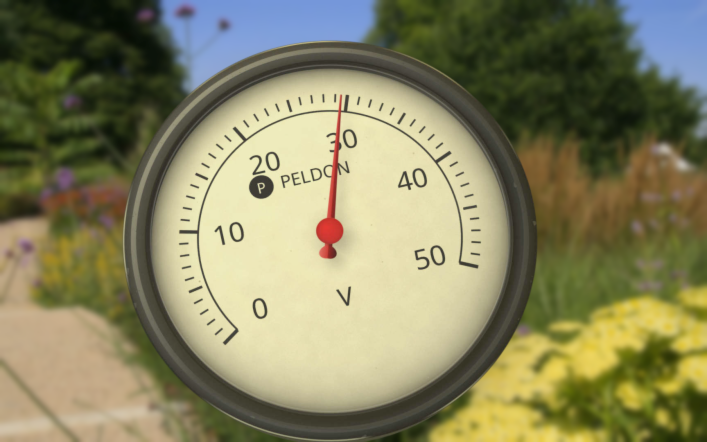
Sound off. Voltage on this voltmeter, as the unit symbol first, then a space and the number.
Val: V 29.5
